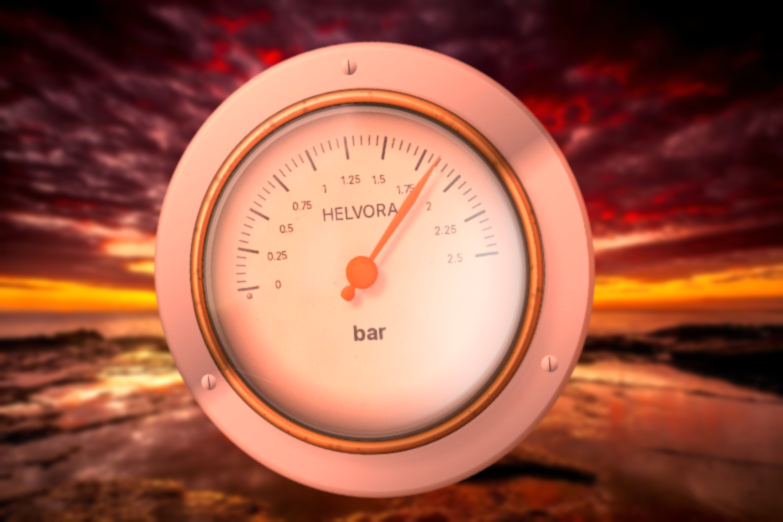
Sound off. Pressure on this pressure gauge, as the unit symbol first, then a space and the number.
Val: bar 1.85
